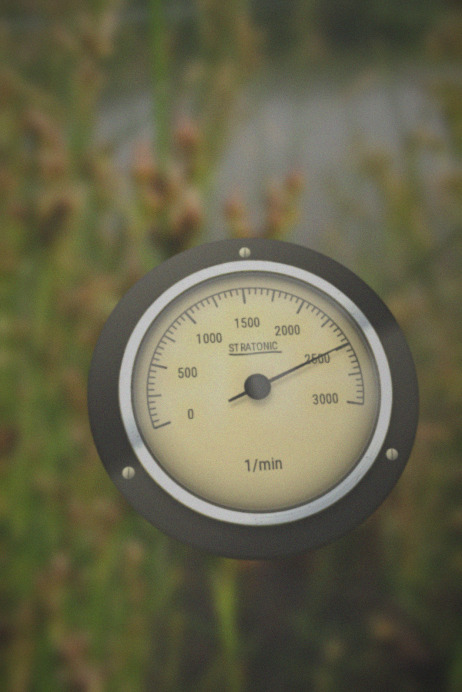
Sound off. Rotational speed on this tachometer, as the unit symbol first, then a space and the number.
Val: rpm 2500
